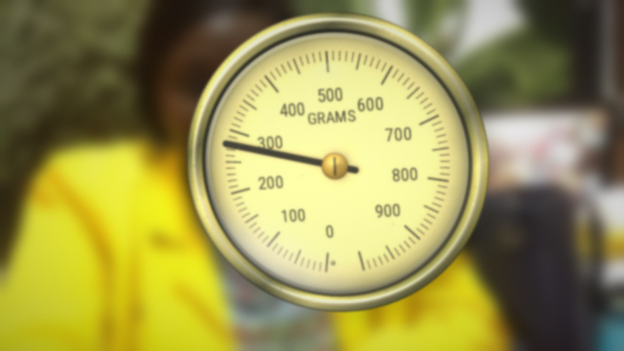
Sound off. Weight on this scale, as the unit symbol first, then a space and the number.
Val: g 280
